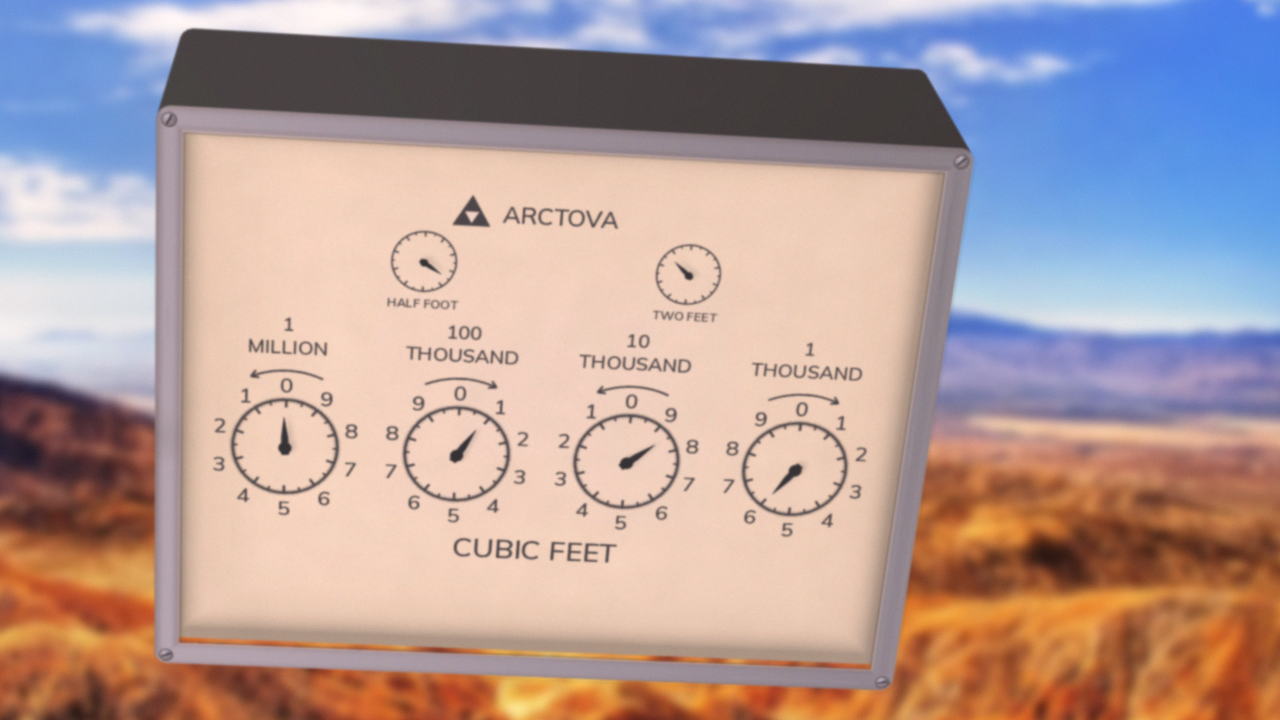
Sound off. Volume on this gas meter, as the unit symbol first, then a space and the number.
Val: ft³ 8600
